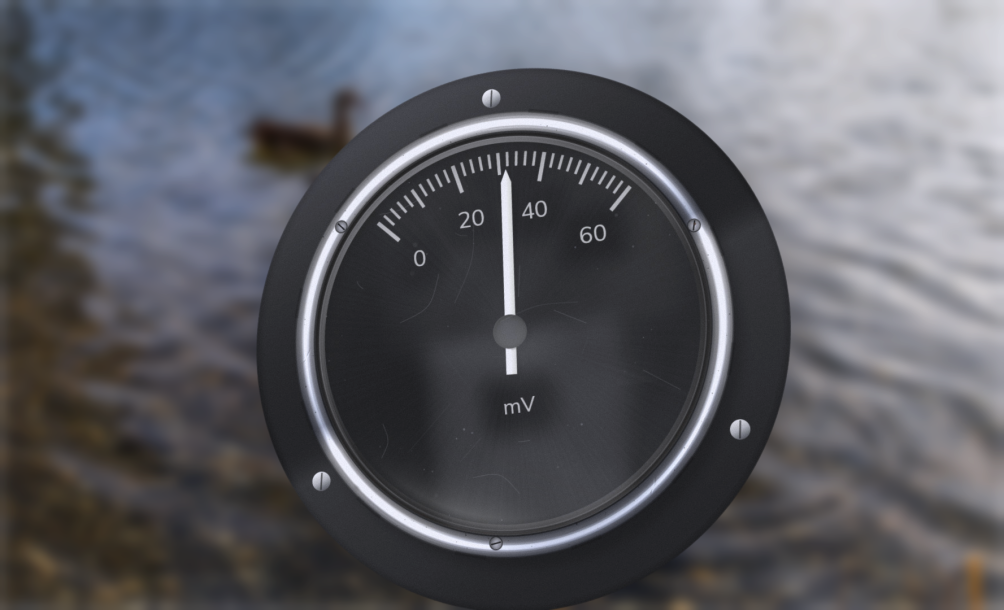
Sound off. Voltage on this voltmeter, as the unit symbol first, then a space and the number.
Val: mV 32
